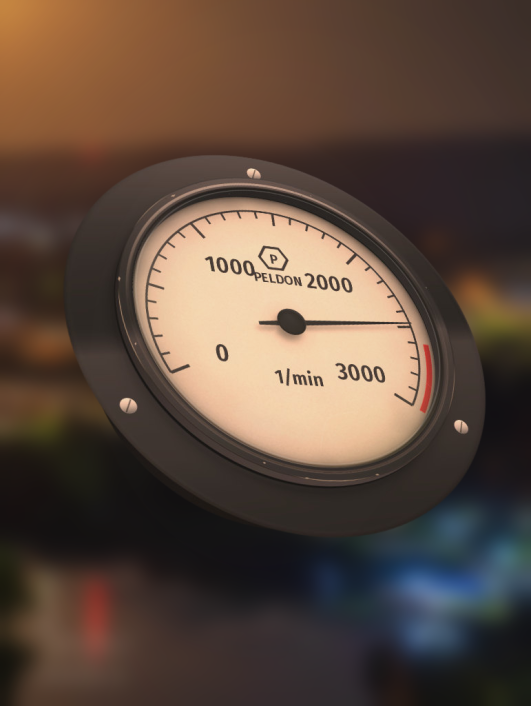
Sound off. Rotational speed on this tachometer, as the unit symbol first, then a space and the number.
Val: rpm 2500
